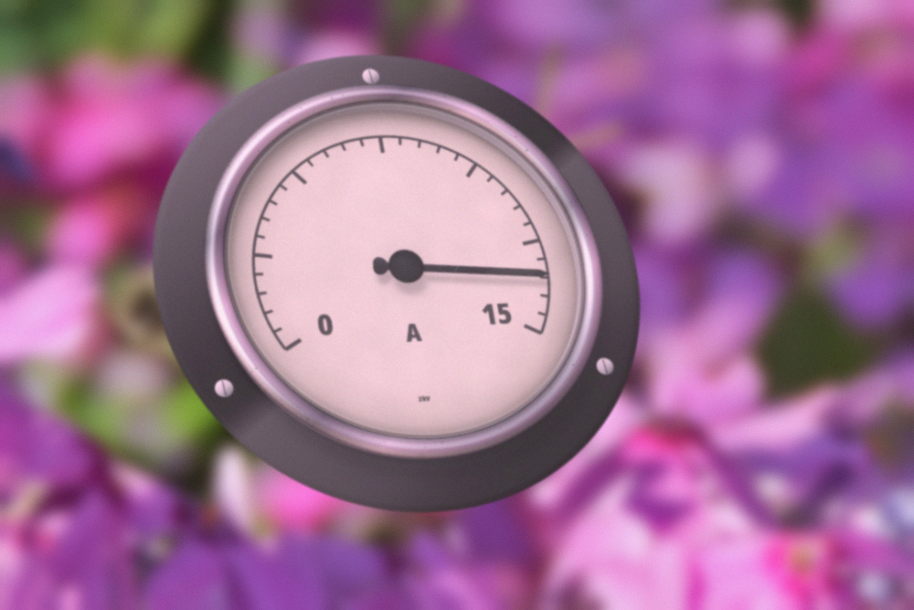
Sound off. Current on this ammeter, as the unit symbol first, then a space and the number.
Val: A 13.5
